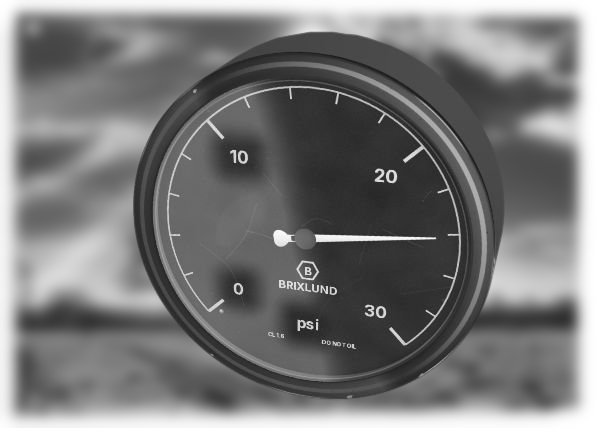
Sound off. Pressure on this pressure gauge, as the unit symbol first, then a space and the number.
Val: psi 24
